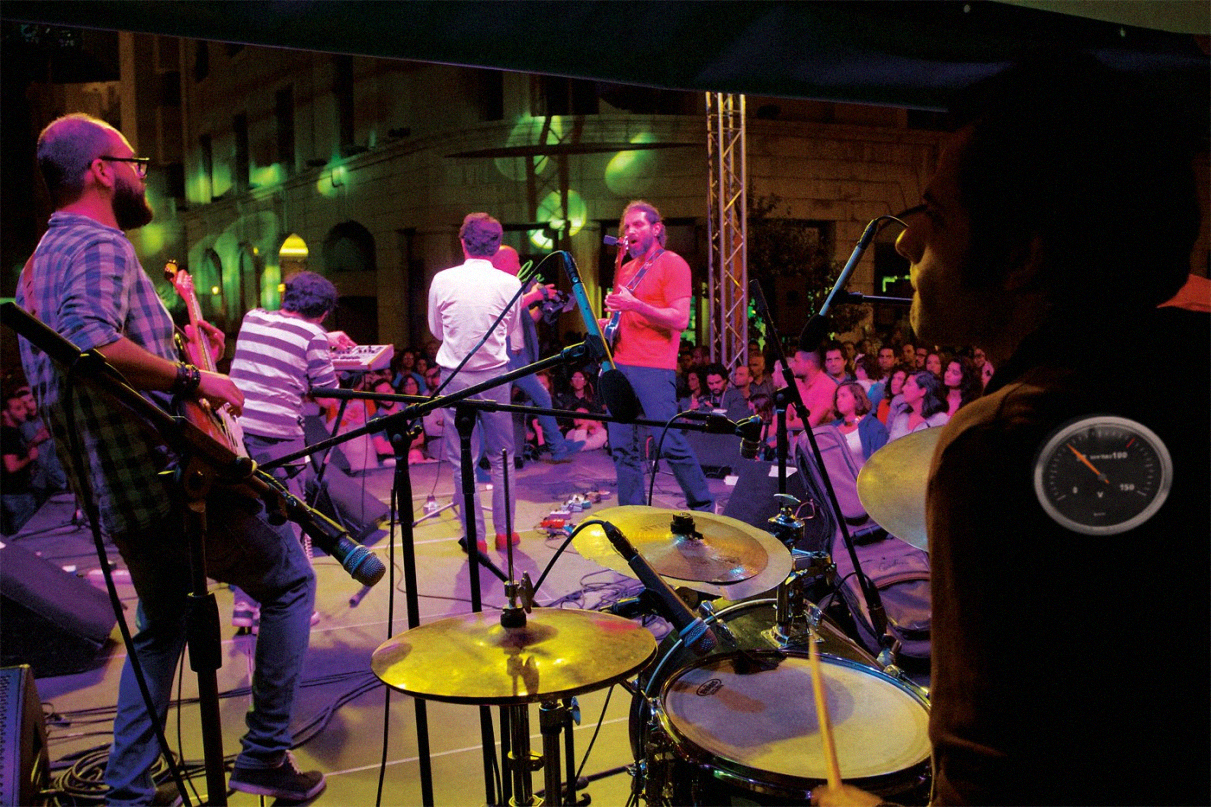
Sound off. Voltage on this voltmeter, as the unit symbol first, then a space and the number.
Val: V 50
